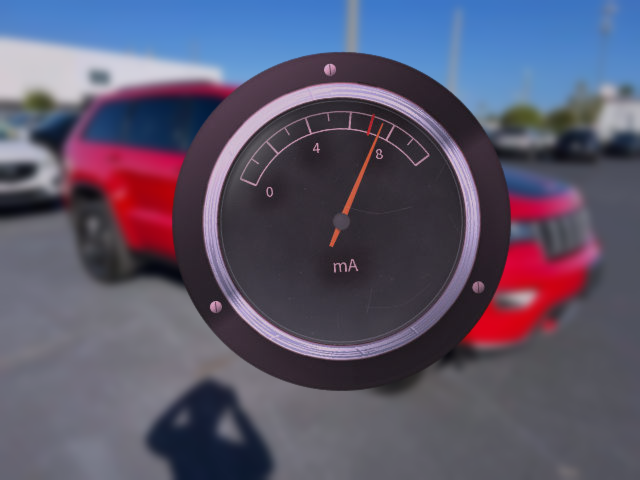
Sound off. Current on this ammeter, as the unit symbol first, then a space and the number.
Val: mA 7.5
